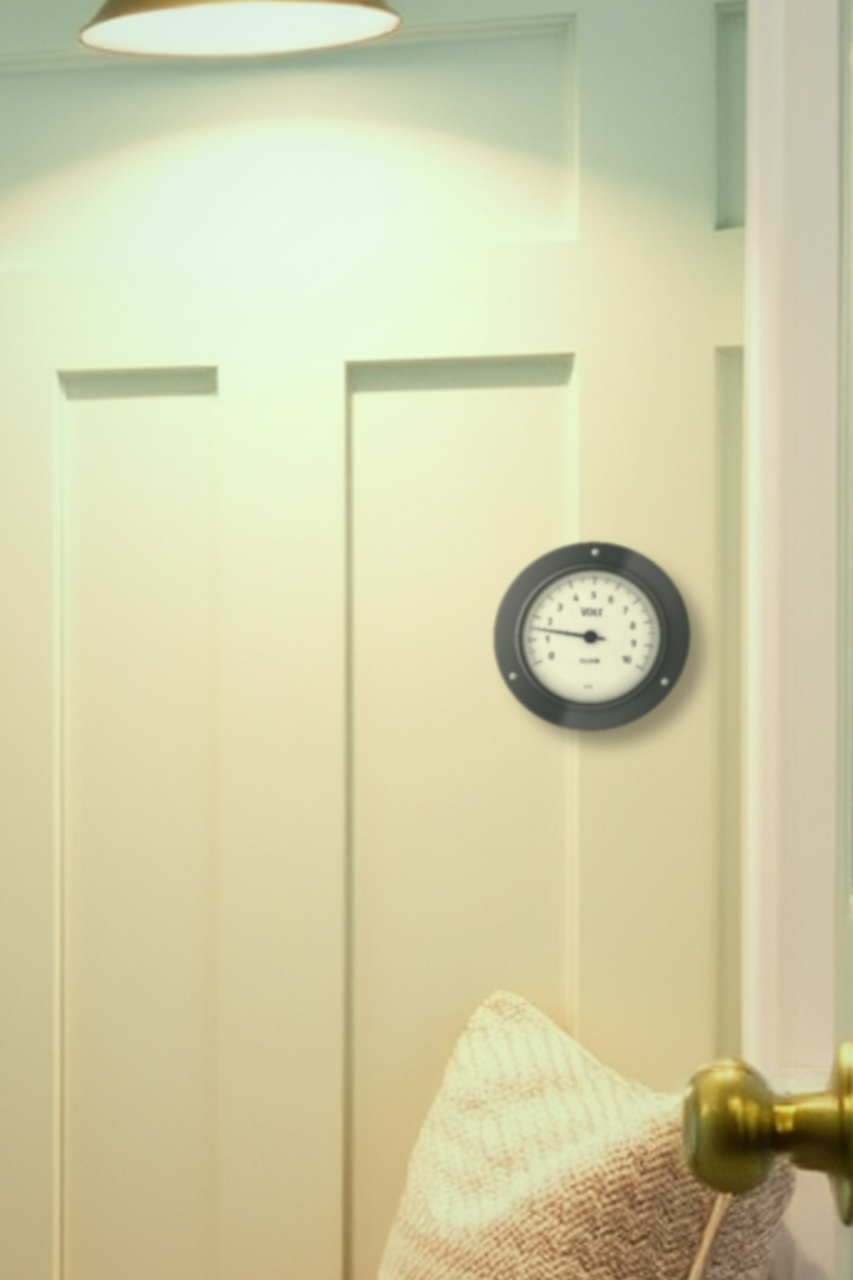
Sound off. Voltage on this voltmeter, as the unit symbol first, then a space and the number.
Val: V 1.5
